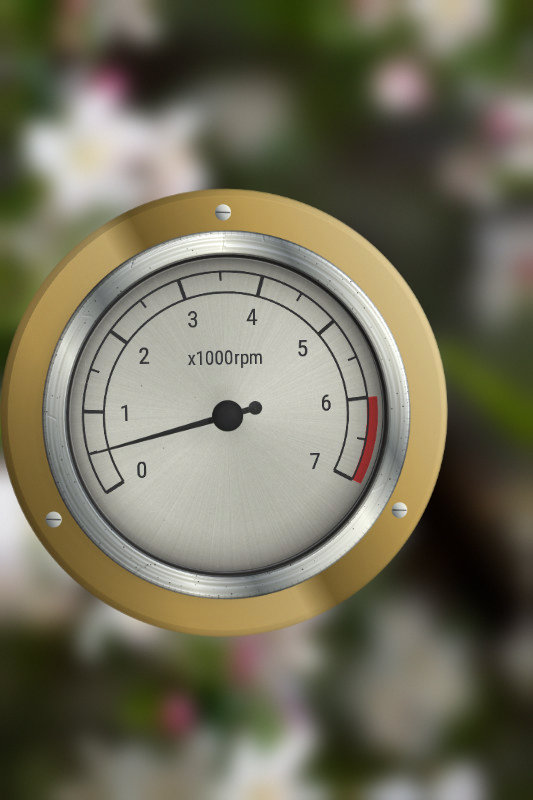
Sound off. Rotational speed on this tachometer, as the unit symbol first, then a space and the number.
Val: rpm 500
